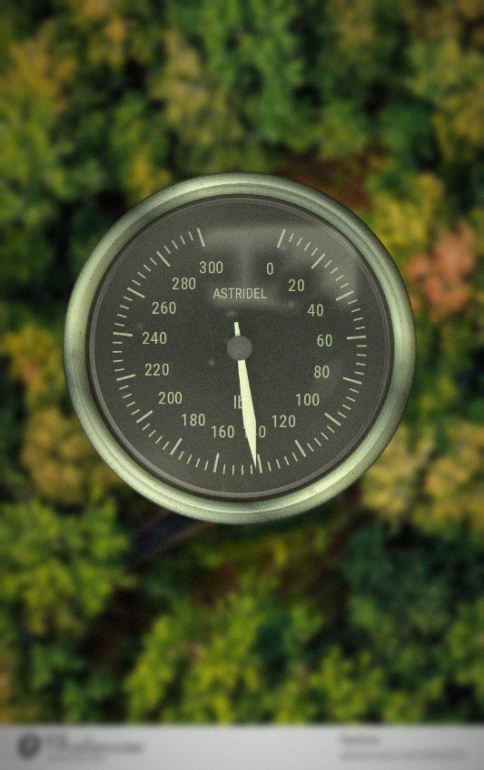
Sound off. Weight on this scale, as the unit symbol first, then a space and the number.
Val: lb 142
